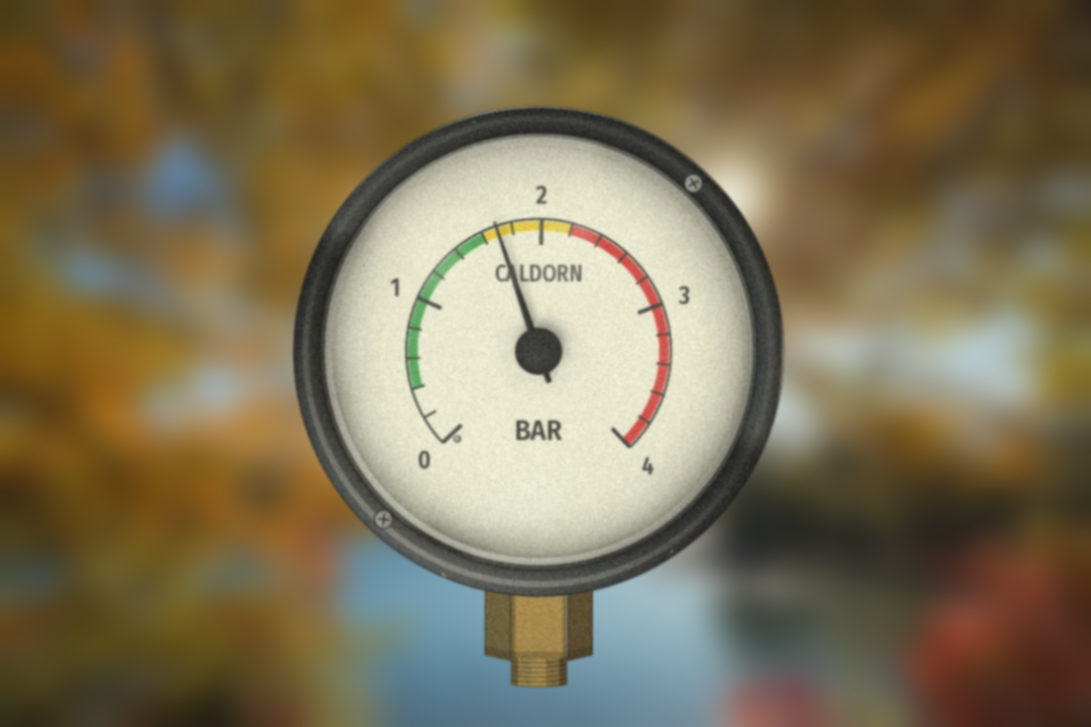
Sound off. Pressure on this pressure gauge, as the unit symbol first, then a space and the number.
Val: bar 1.7
